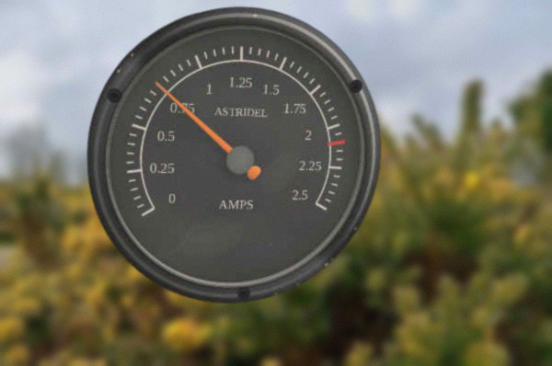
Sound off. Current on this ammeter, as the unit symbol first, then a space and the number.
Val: A 0.75
